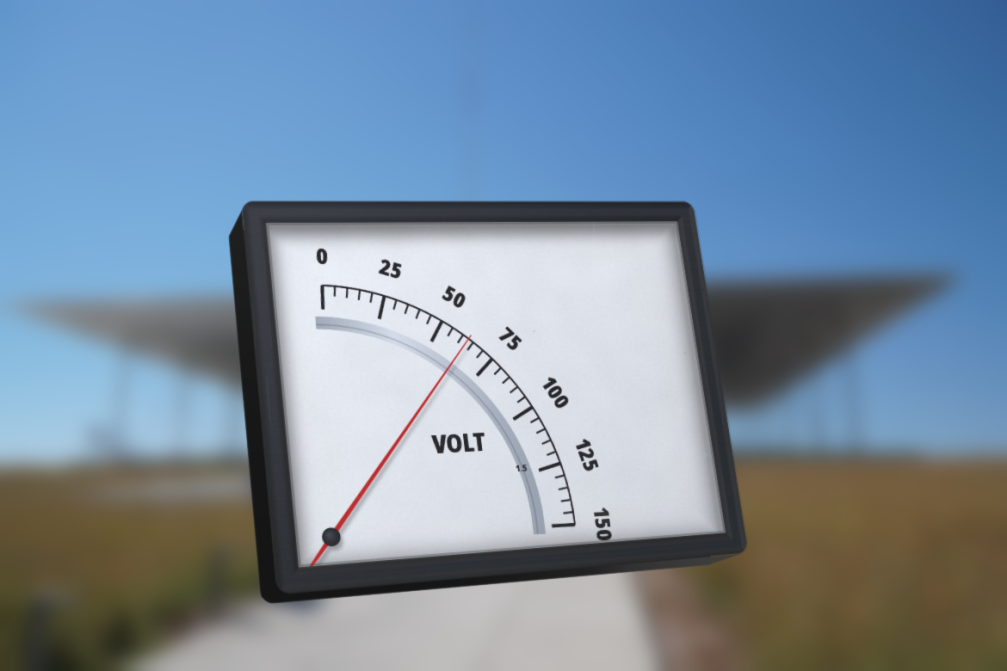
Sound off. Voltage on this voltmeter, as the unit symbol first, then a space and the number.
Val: V 62.5
